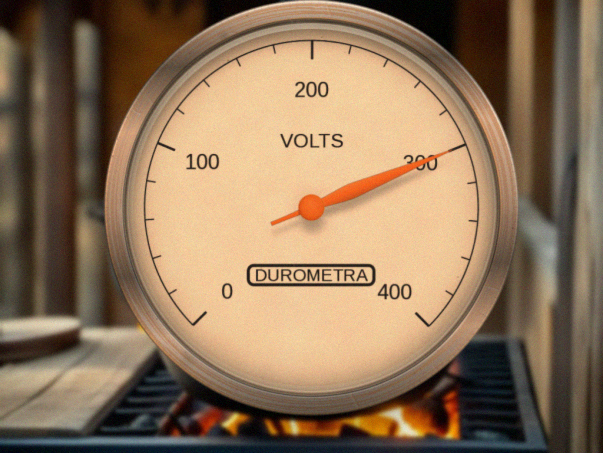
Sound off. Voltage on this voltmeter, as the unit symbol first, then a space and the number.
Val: V 300
